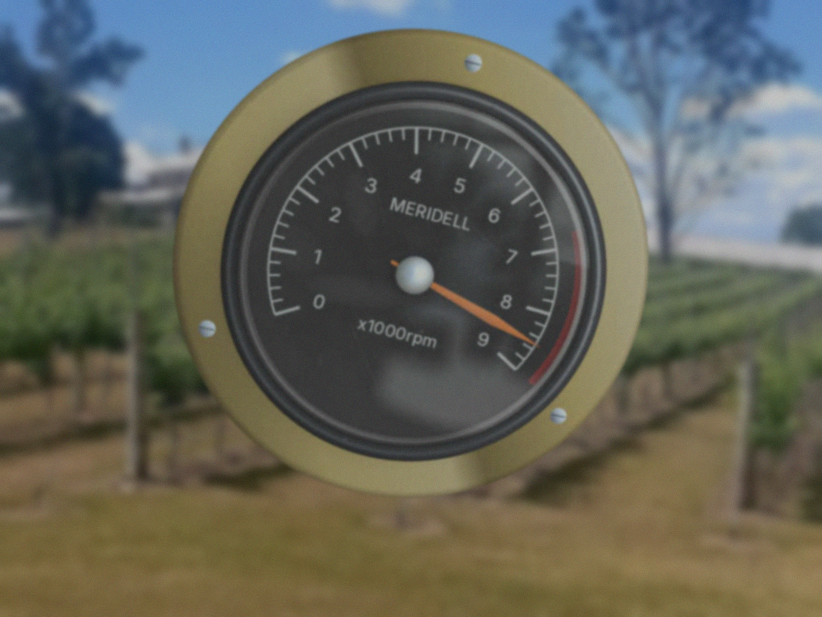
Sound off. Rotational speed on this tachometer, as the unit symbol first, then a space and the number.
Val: rpm 8500
